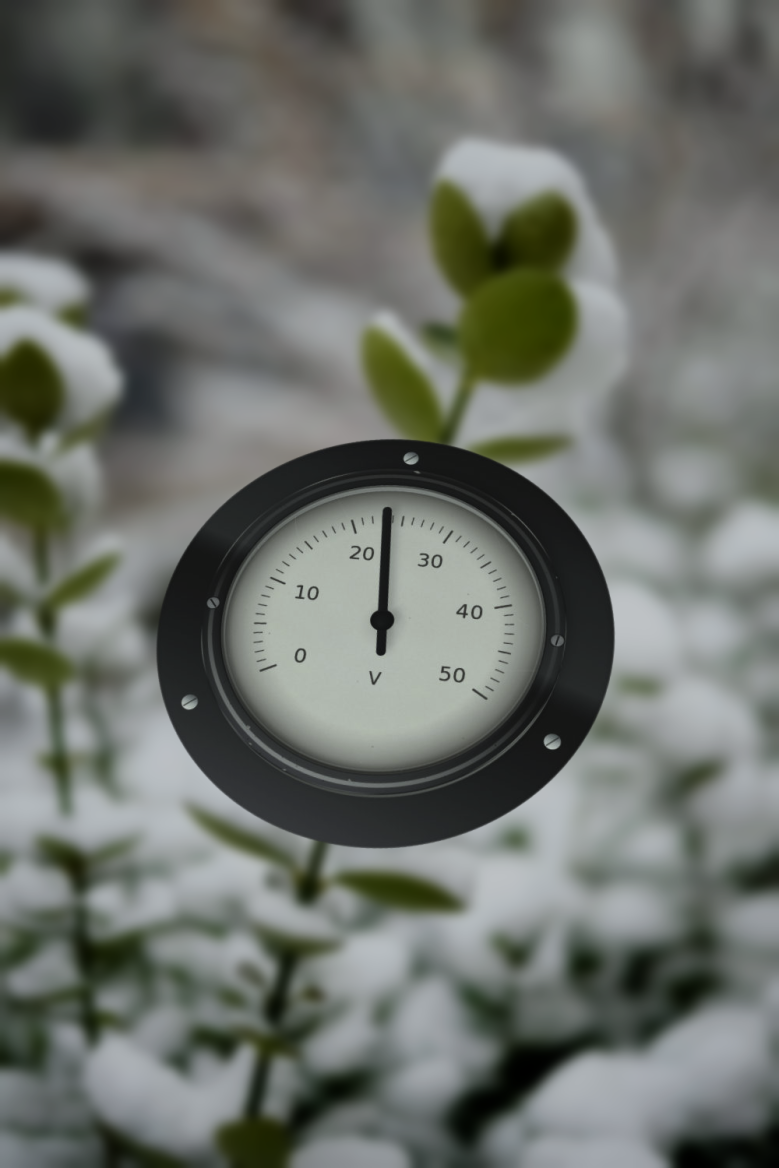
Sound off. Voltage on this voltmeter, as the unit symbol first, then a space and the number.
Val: V 23.5
